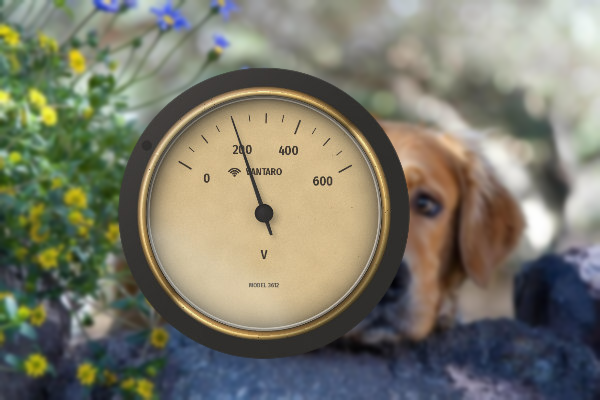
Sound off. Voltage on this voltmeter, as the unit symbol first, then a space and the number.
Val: V 200
